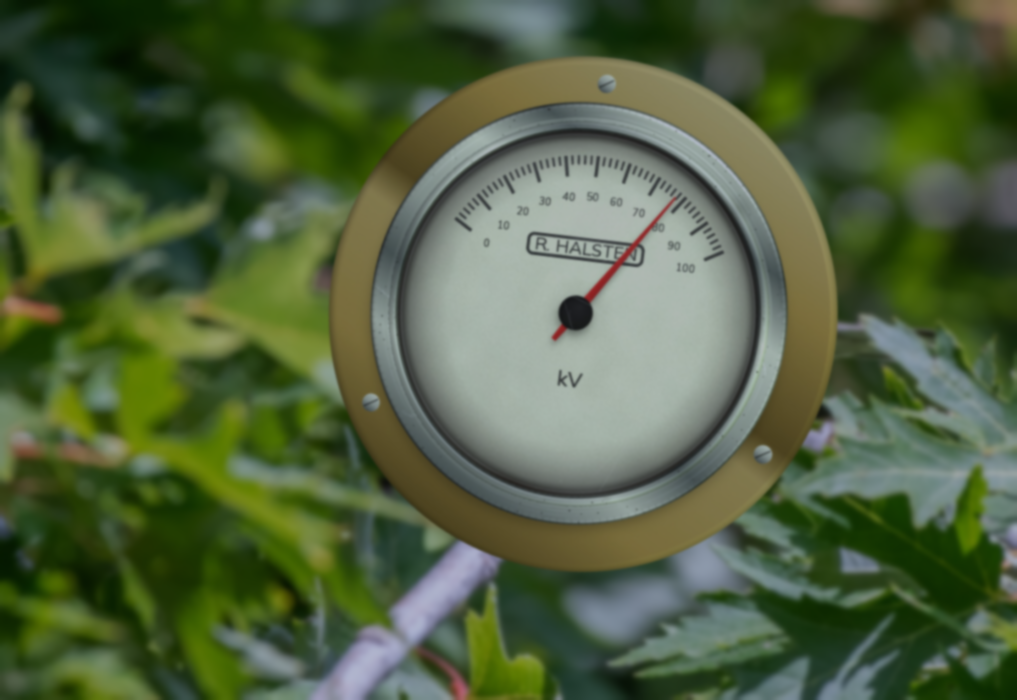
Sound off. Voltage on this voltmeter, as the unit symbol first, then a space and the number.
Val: kV 78
